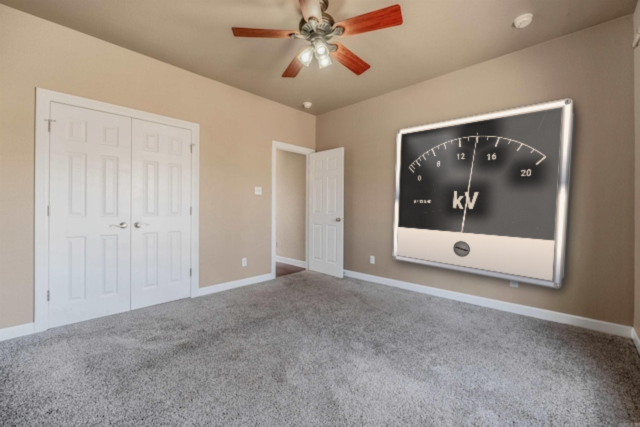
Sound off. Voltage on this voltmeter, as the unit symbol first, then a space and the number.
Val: kV 14
